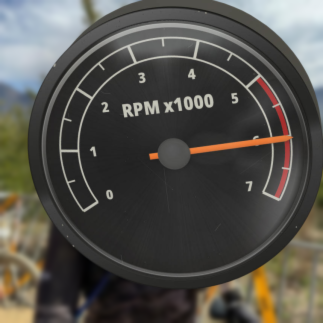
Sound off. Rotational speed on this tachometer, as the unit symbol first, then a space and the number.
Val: rpm 6000
